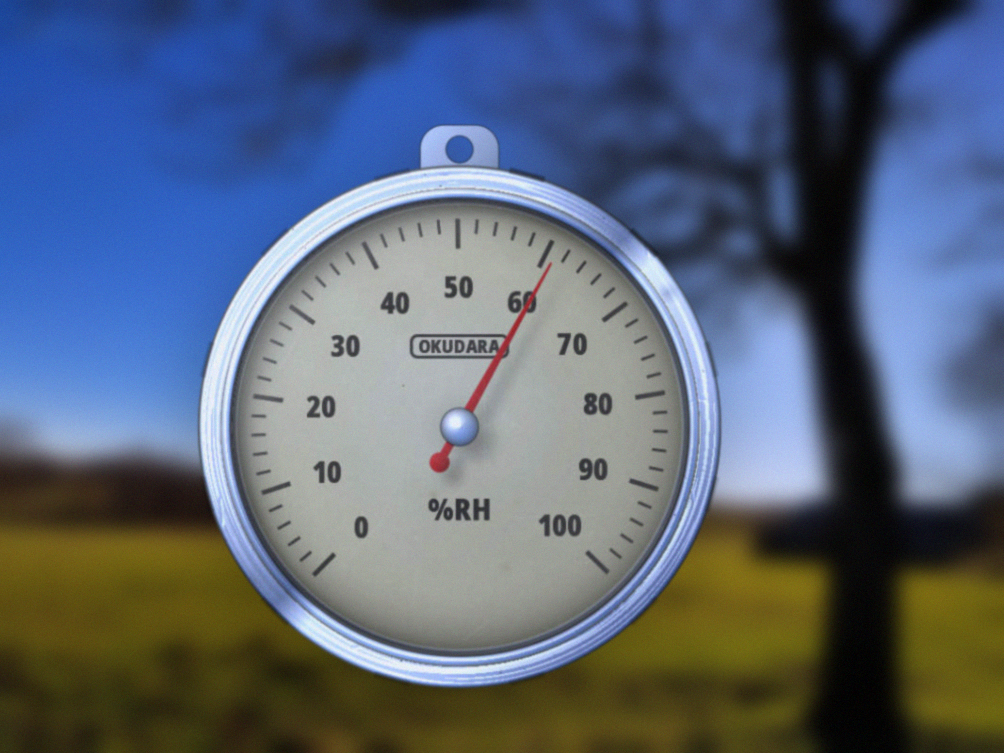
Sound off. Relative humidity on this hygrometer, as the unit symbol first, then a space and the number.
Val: % 61
